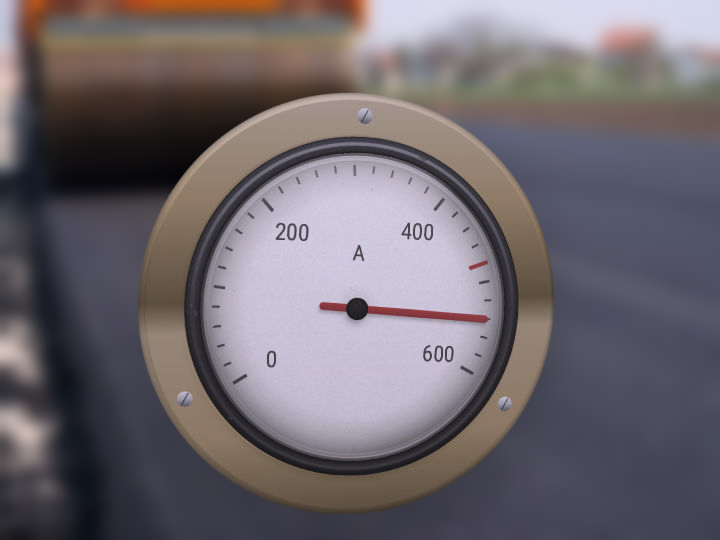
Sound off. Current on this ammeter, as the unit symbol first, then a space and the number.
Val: A 540
